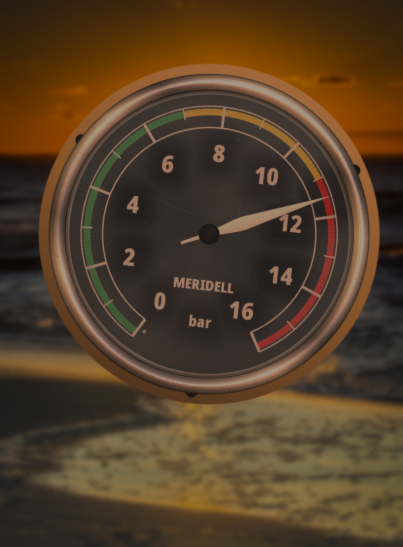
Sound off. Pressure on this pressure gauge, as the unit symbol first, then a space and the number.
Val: bar 11.5
